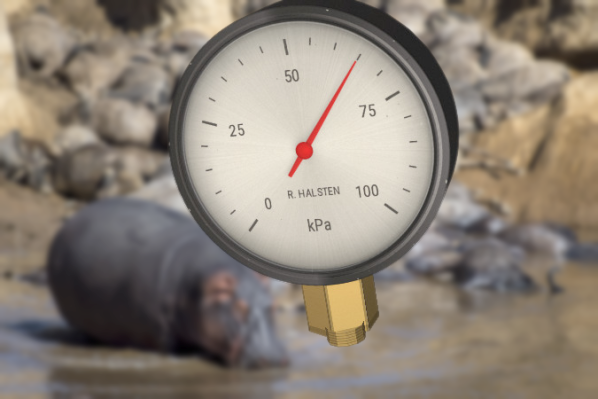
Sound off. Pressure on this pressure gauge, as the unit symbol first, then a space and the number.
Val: kPa 65
